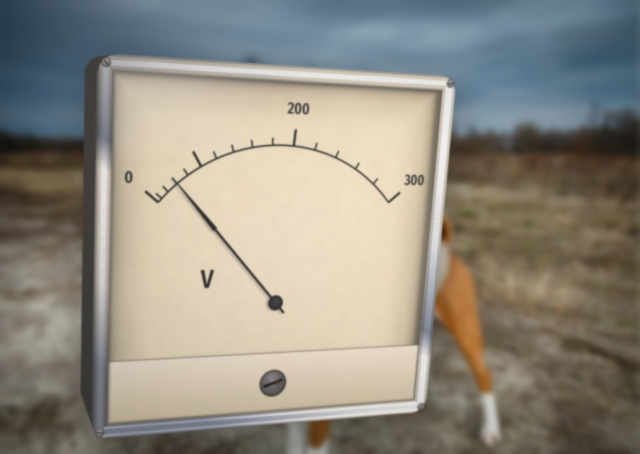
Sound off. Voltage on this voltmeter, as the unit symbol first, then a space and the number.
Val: V 60
